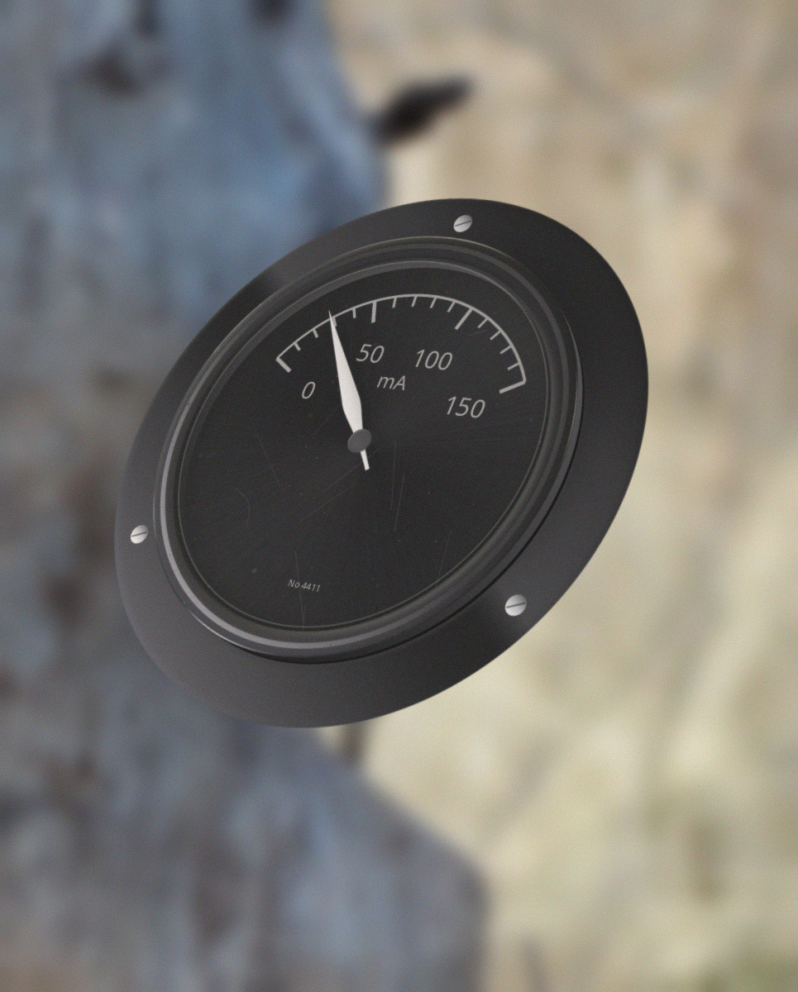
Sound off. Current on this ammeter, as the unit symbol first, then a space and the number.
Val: mA 30
